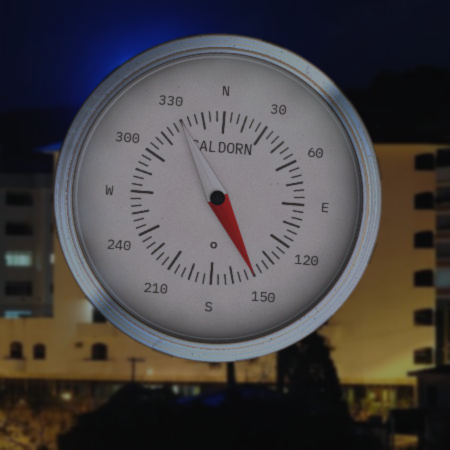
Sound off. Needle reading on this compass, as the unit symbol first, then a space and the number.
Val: ° 150
